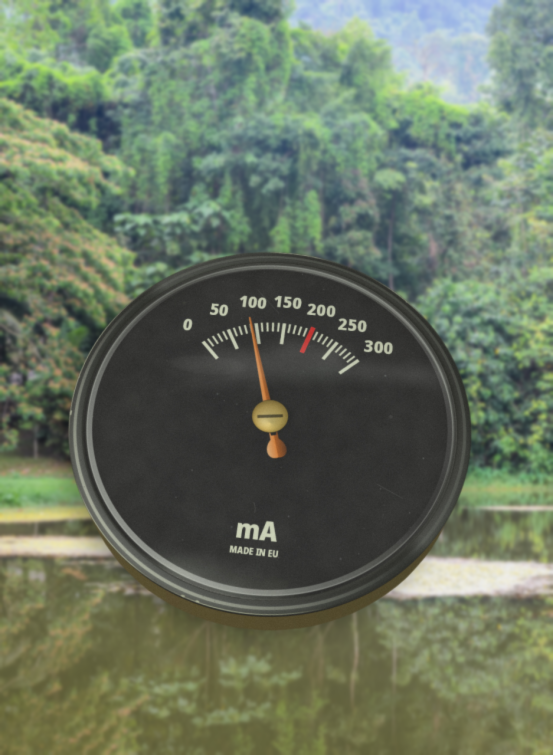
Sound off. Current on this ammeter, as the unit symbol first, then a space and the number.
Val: mA 90
